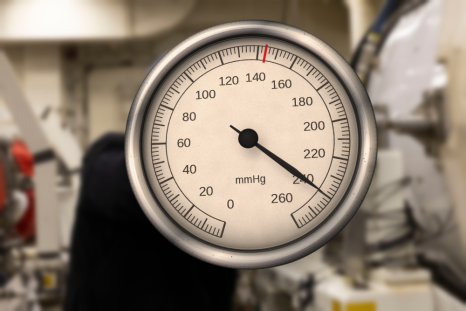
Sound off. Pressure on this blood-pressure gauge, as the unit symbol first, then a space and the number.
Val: mmHg 240
